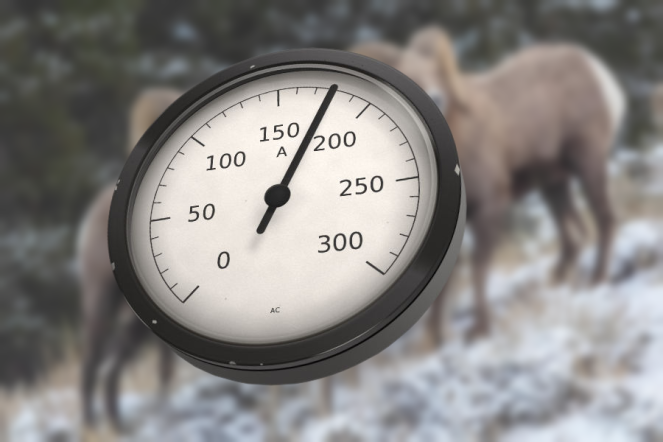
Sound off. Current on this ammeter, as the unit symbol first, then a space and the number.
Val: A 180
